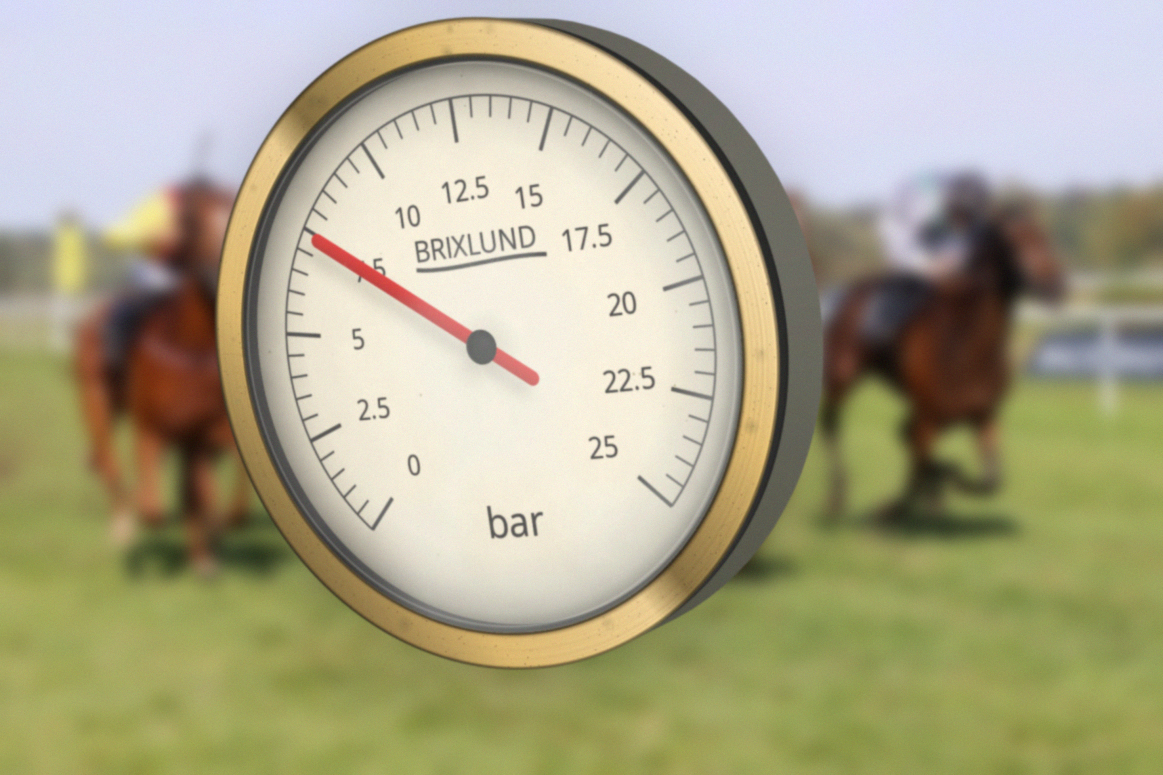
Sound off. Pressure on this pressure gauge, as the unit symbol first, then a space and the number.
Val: bar 7.5
